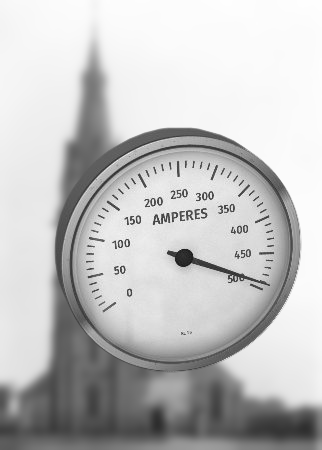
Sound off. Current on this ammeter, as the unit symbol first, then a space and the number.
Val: A 490
